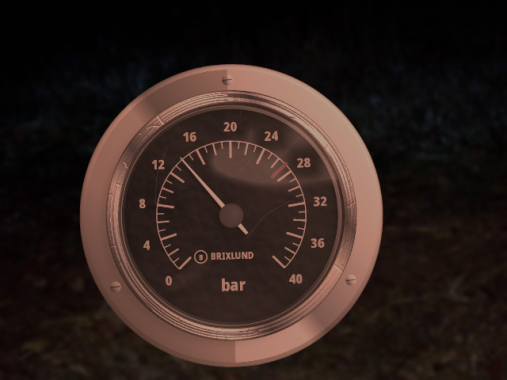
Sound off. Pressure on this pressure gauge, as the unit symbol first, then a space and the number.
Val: bar 14
